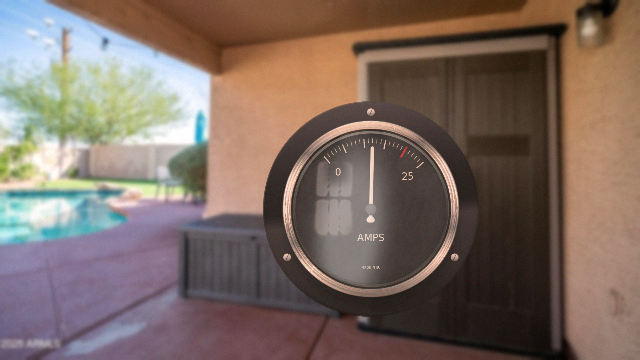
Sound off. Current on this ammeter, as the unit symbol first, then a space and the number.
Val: A 12
